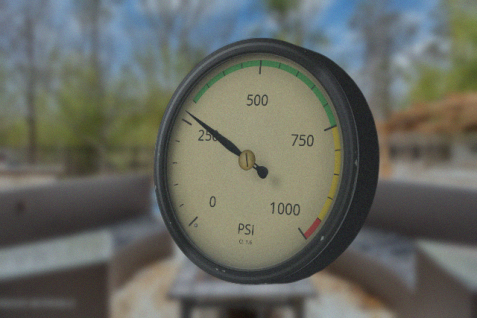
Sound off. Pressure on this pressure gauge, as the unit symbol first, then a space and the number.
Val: psi 275
